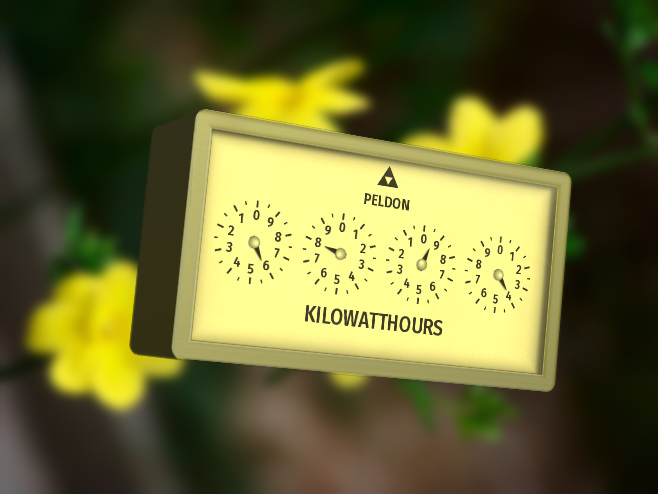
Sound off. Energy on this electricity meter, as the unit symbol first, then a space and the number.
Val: kWh 5794
